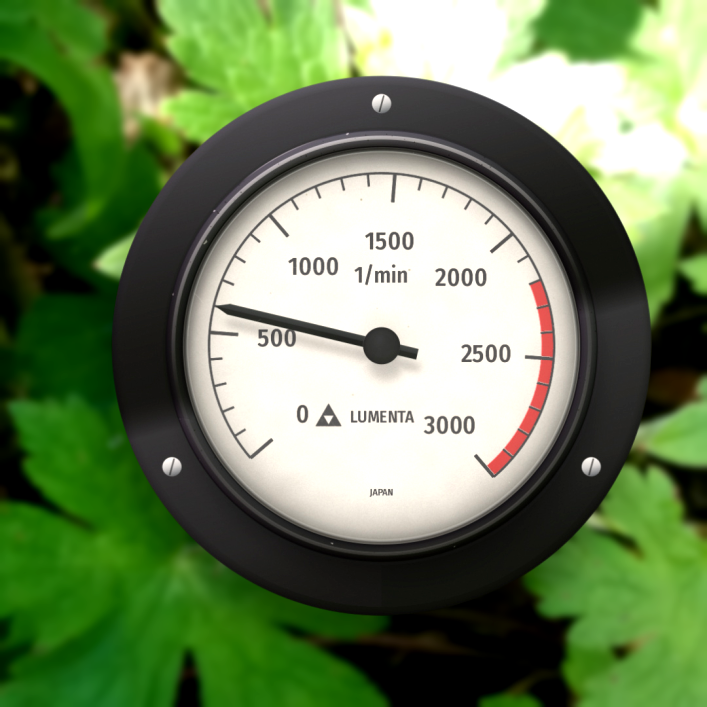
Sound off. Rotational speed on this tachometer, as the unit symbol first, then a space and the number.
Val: rpm 600
